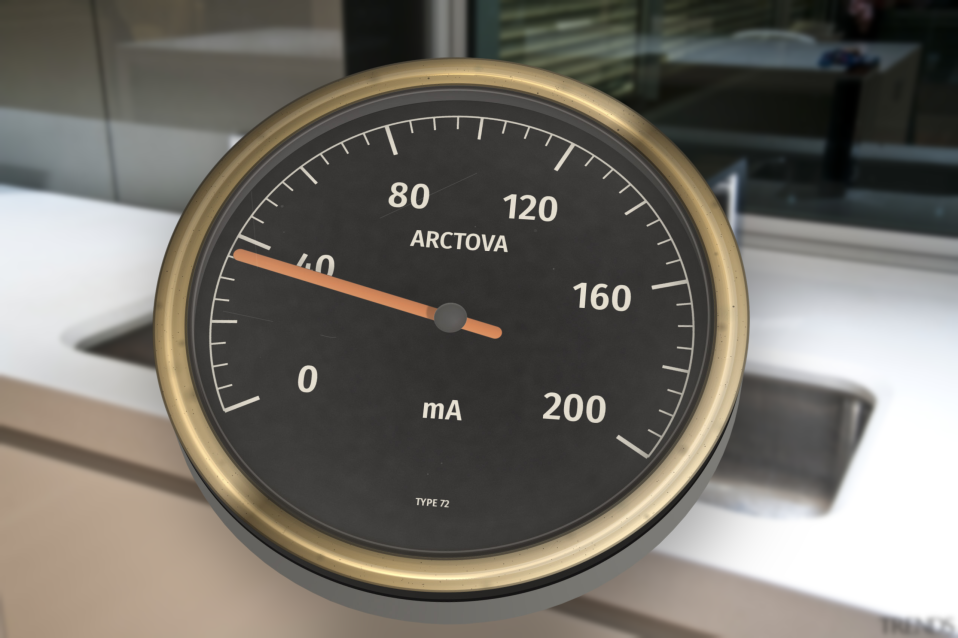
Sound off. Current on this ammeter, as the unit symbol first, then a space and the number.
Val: mA 35
